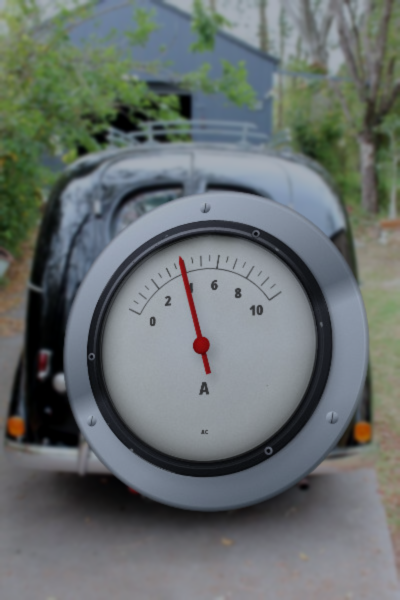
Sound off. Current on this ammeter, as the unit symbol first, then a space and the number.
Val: A 4
